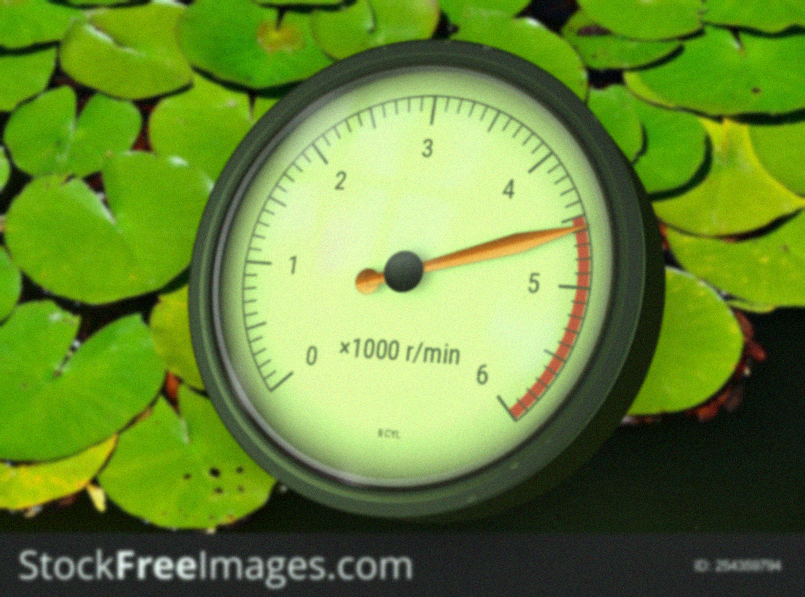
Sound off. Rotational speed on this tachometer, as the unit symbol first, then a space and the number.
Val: rpm 4600
